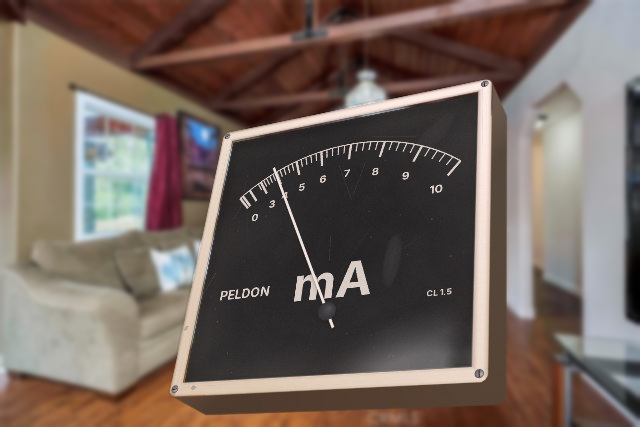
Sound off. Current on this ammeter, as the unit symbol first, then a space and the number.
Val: mA 4
